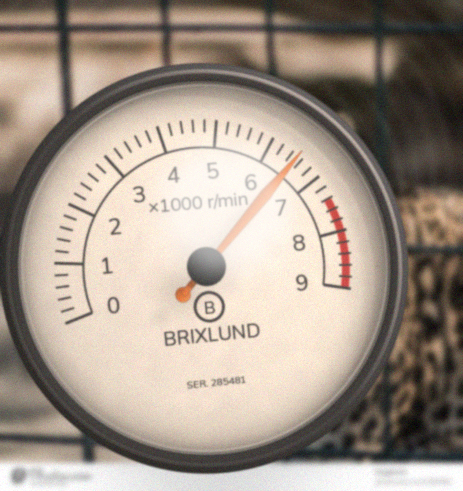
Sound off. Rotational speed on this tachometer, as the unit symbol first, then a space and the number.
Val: rpm 6500
